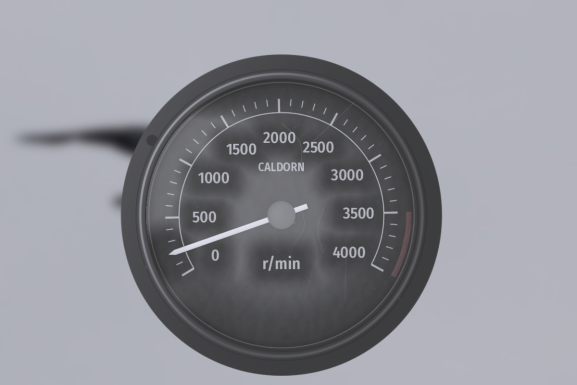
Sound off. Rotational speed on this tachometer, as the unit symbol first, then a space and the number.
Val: rpm 200
